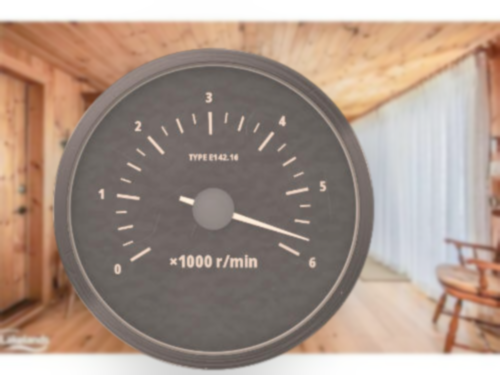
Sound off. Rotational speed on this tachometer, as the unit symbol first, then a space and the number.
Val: rpm 5750
